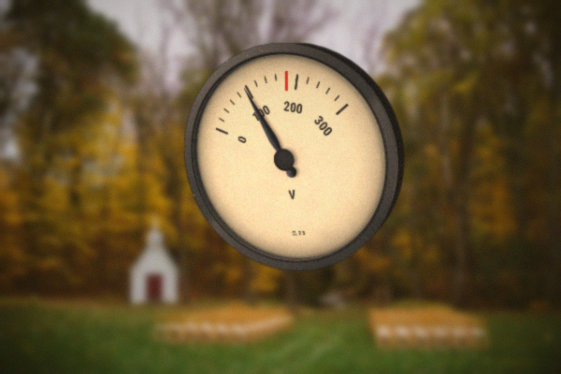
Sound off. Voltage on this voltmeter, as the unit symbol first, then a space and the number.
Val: V 100
